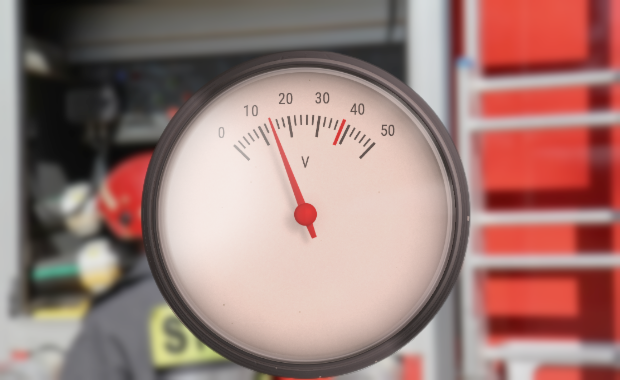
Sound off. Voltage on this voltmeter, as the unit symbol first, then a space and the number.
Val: V 14
